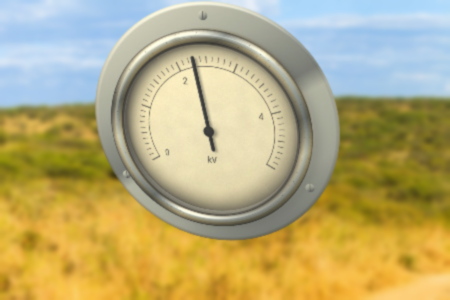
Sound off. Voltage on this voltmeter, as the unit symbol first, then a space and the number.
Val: kV 2.3
